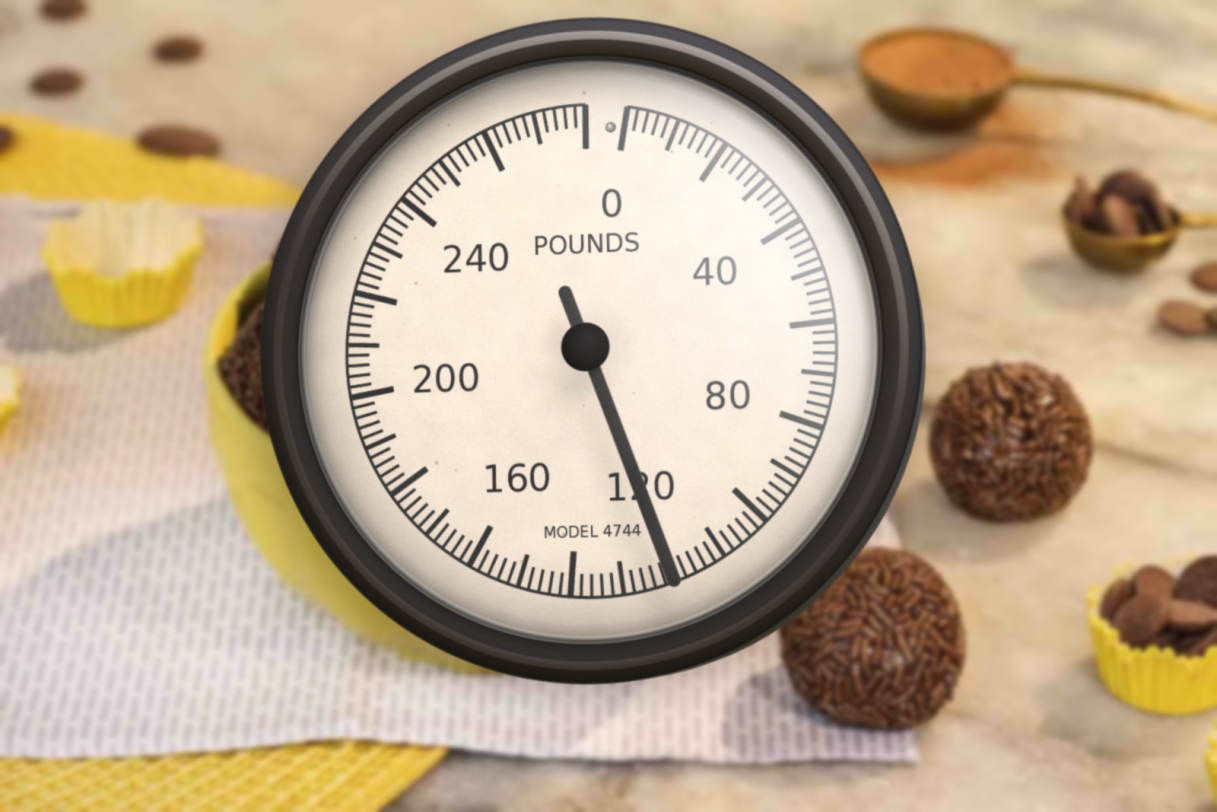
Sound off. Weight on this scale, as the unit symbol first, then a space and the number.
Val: lb 120
